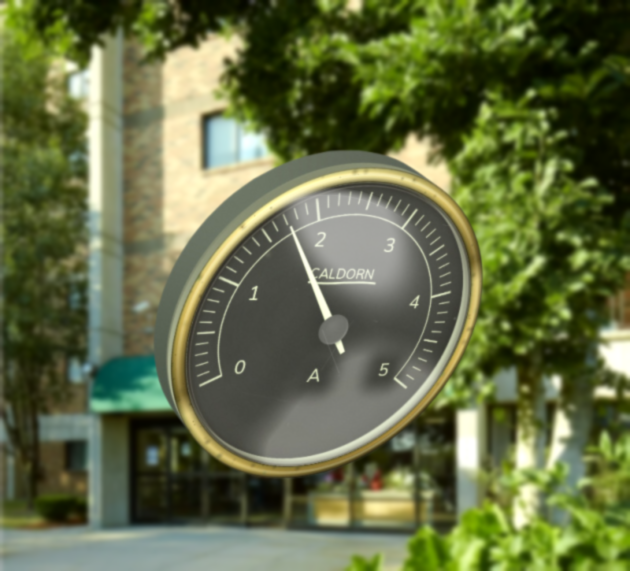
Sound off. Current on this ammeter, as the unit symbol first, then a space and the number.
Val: A 1.7
